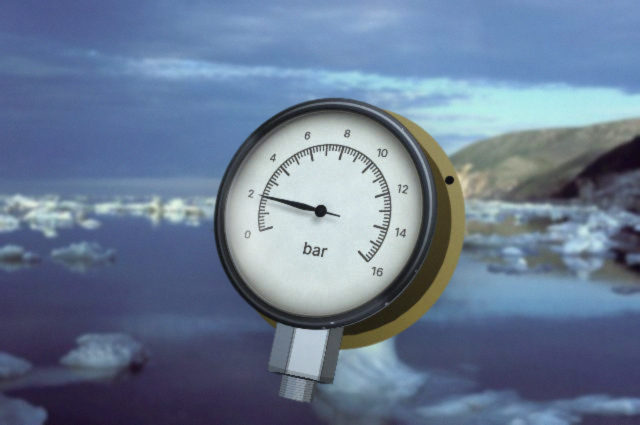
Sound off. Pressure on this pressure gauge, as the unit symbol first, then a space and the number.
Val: bar 2
